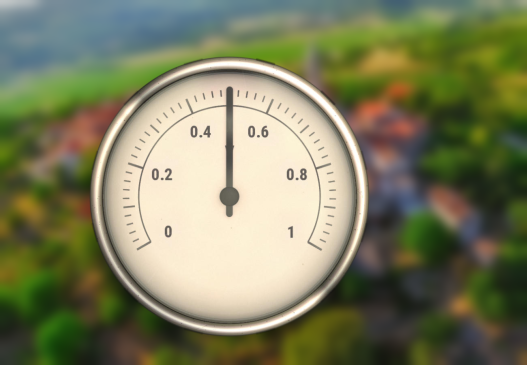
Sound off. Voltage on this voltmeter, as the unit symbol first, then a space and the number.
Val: V 0.5
